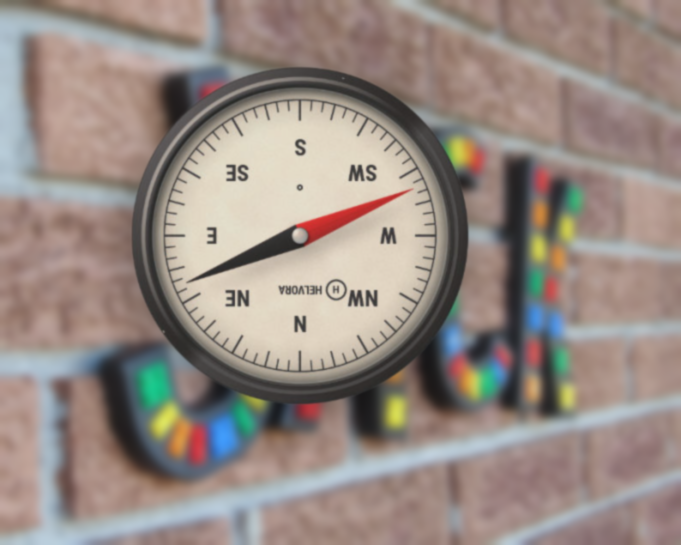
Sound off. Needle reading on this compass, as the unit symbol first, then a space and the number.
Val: ° 247.5
